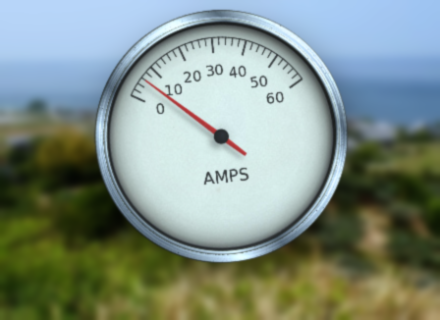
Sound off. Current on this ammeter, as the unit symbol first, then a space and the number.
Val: A 6
